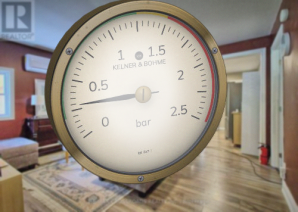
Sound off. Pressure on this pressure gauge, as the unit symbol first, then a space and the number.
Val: bar 0.3
